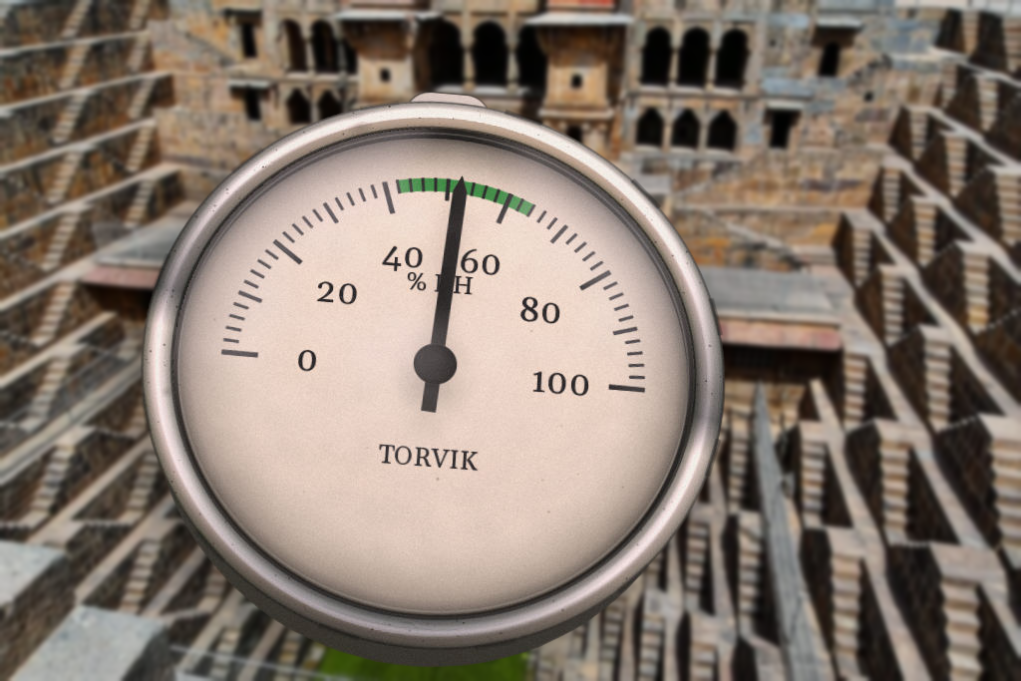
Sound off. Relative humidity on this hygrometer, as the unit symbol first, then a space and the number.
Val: % 52
